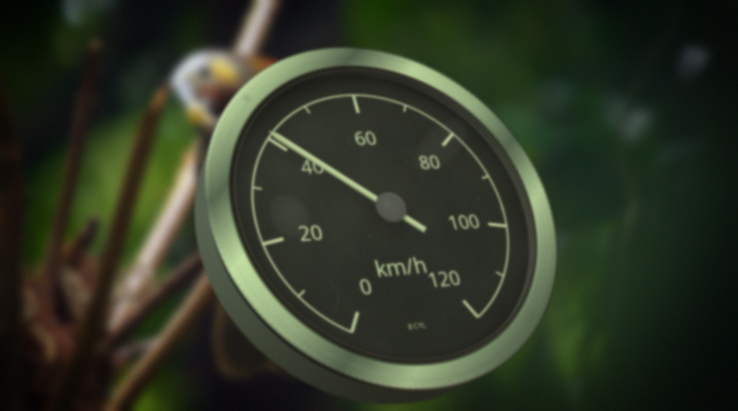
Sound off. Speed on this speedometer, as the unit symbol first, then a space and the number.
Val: km/h 40
